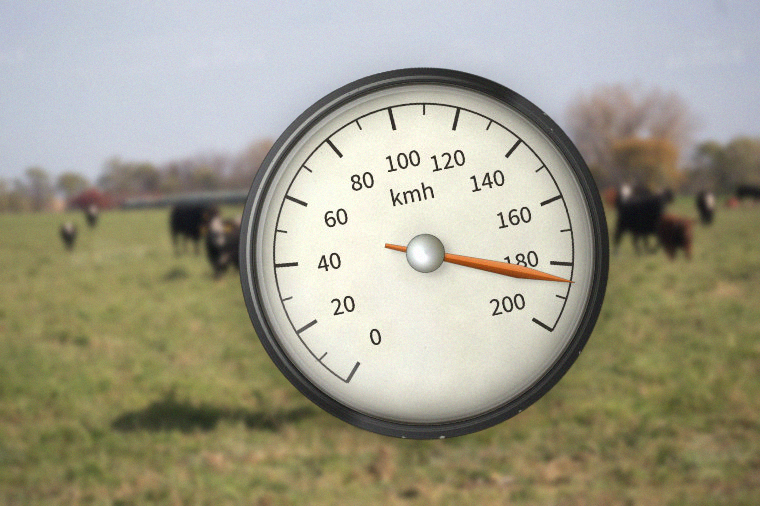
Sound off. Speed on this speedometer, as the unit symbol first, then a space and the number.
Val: km/h 185
